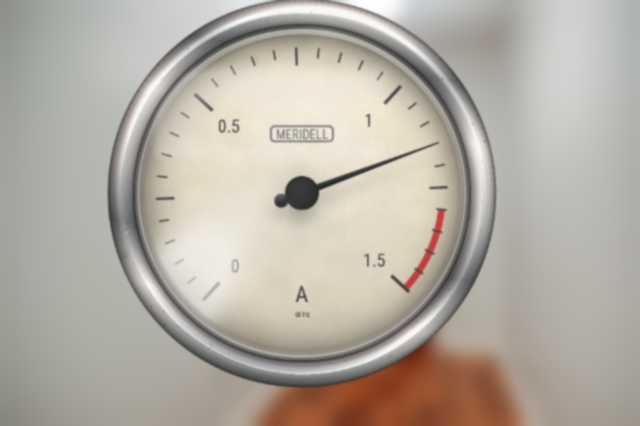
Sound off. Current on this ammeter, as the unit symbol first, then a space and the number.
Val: A 1.15
